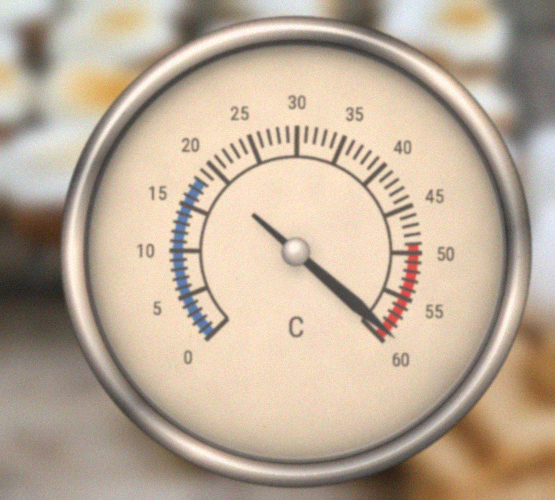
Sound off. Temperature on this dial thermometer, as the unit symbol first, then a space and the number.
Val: °C 59
